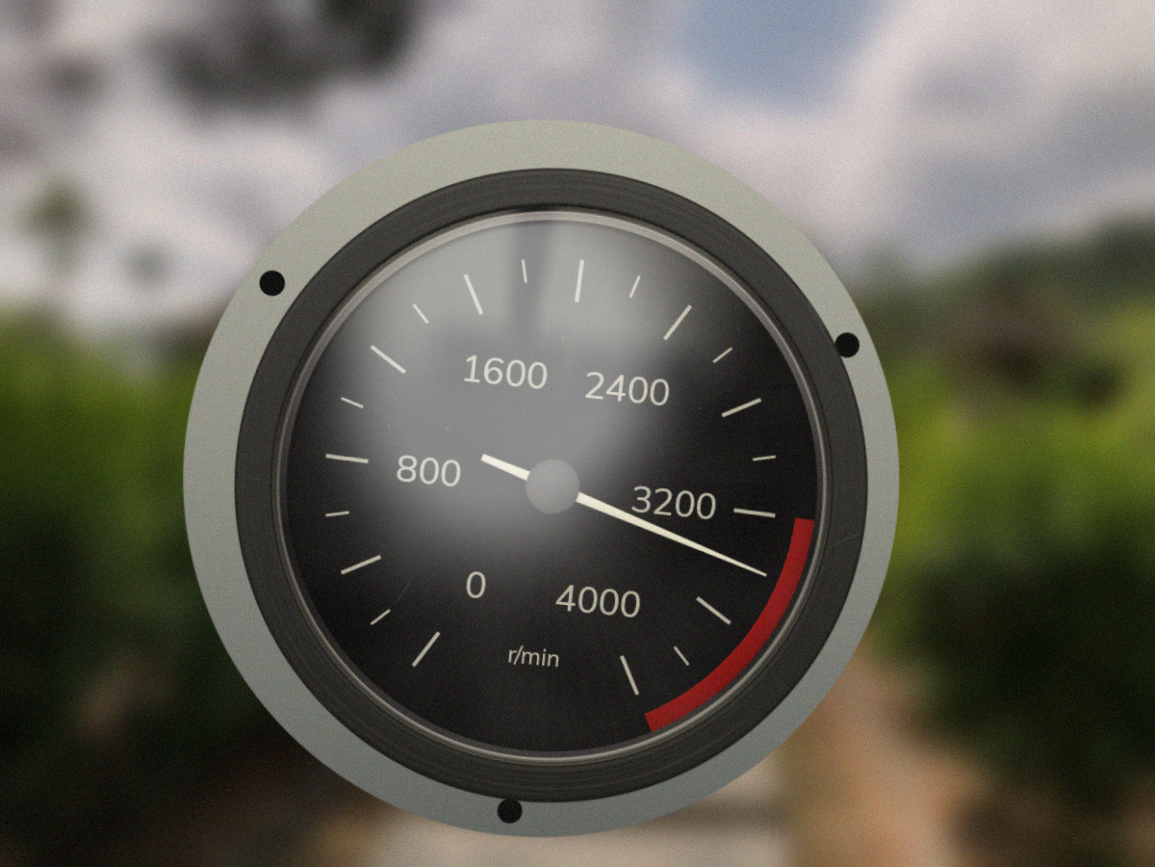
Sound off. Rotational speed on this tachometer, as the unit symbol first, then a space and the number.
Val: rpm 3400
